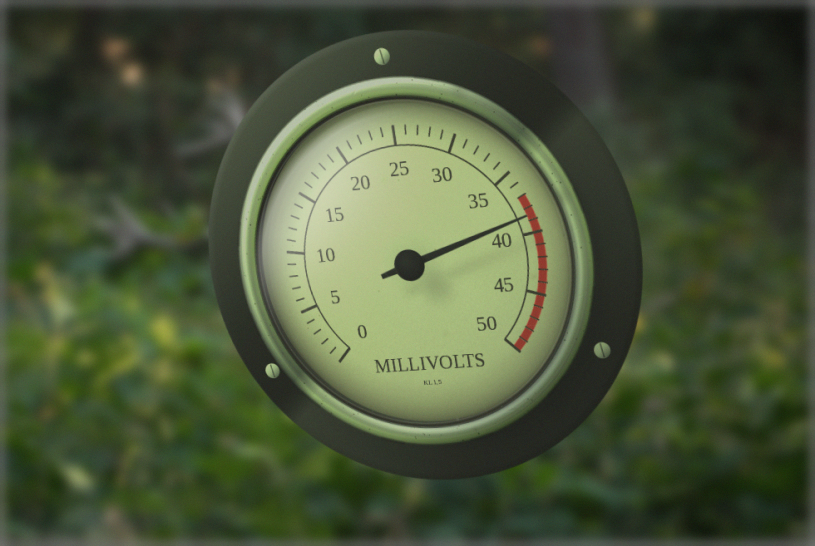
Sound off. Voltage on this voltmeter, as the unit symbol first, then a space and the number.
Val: mV 38.5
